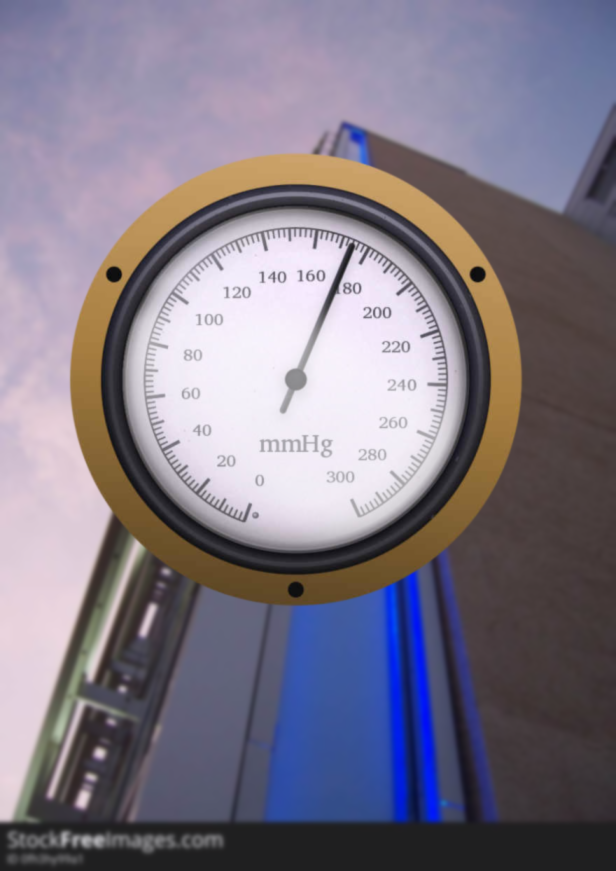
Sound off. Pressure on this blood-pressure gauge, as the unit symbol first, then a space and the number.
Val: mmHg 174
